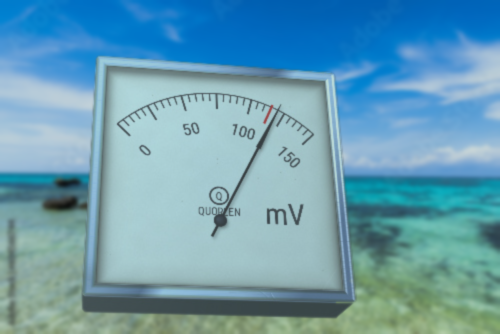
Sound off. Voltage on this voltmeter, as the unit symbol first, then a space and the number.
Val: mV 120
